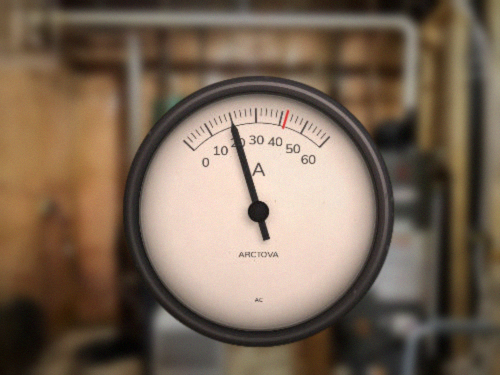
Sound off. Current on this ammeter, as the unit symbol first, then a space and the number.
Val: A 20
